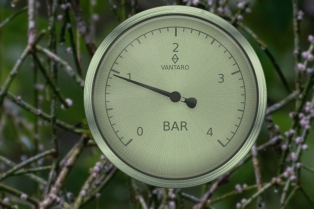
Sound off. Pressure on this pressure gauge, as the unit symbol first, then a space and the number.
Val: bar 0.95
